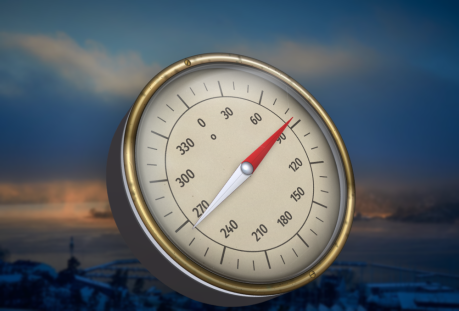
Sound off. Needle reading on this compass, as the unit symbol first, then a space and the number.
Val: ° 85
